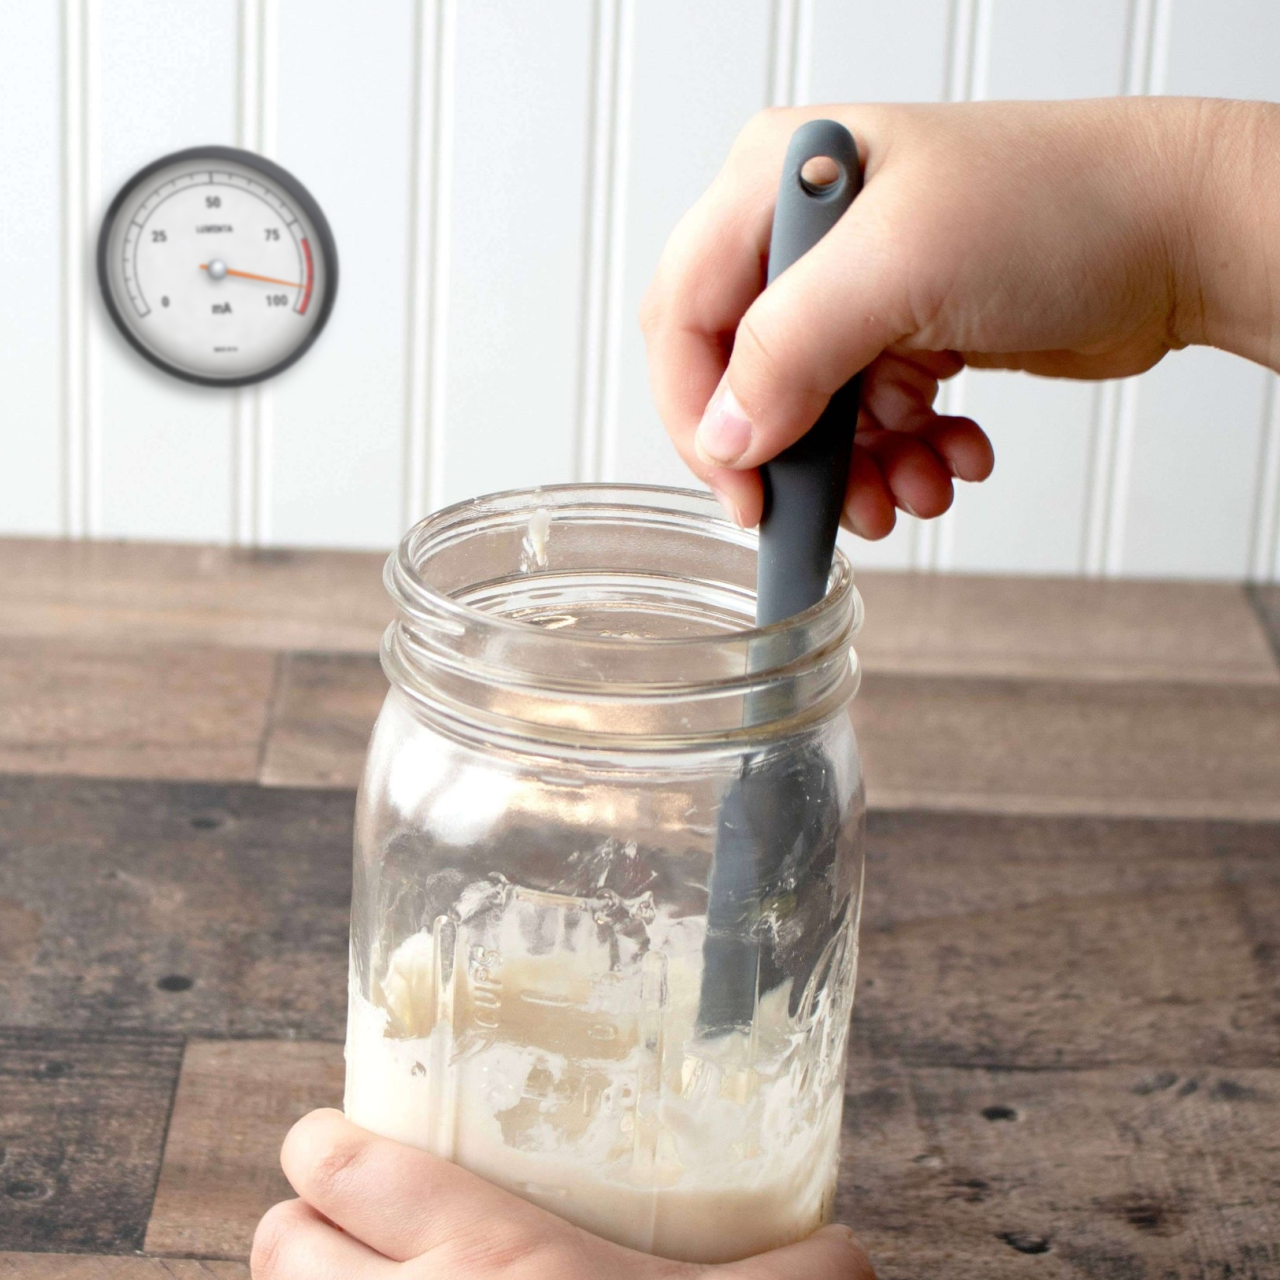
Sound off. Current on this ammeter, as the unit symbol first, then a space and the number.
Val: mA 92.5
